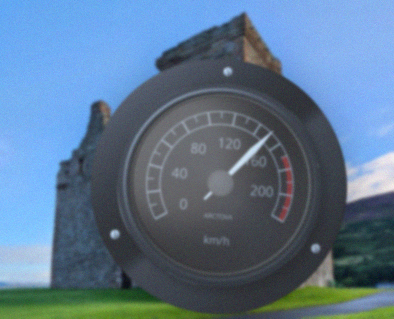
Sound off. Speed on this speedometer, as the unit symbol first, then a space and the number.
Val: km/h 150
